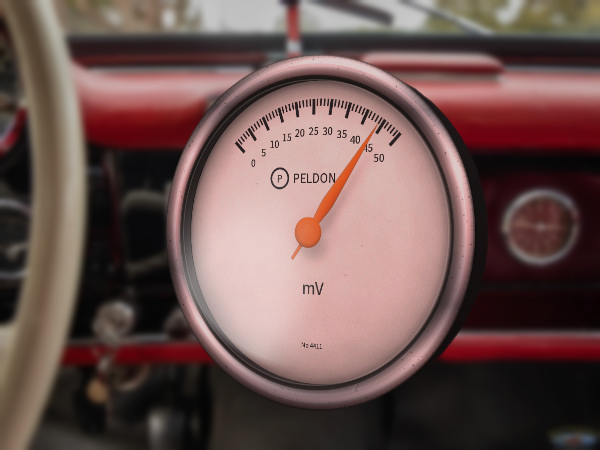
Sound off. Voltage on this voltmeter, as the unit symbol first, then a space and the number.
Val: mV 45
